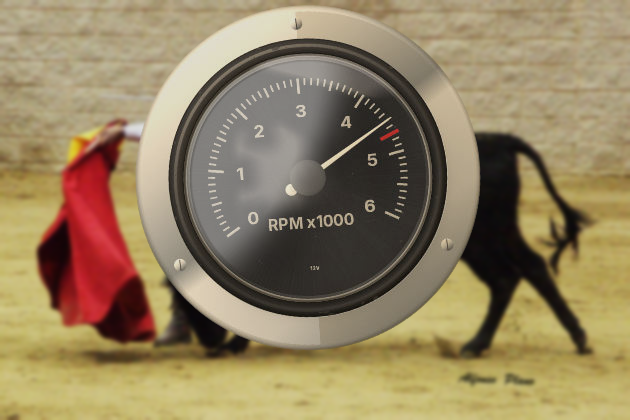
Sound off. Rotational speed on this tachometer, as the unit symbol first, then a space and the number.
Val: rpm 4500
